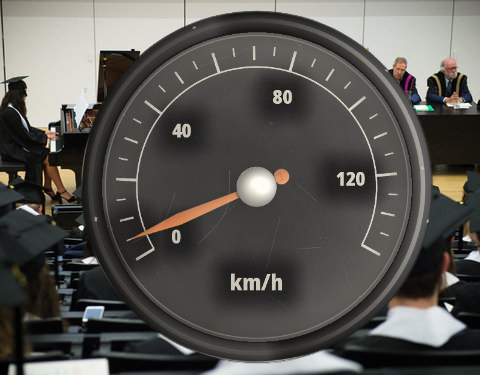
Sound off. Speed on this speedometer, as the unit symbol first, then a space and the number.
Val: km/h 5
